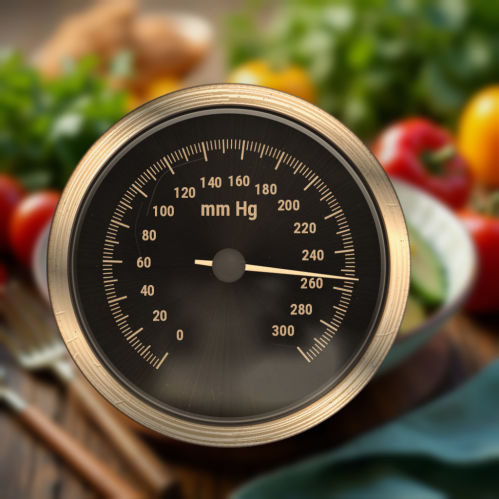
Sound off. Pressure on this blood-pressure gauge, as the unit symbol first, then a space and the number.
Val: mmHg 254
